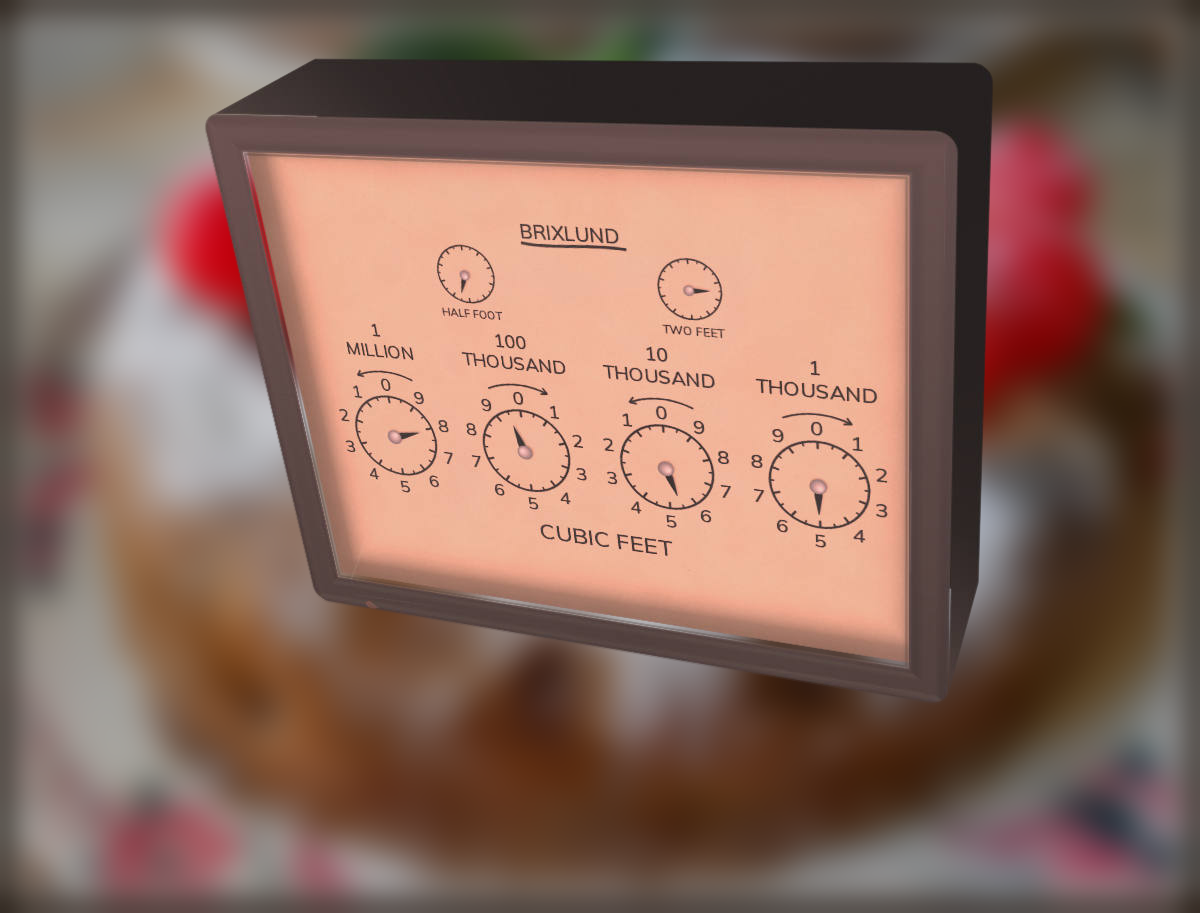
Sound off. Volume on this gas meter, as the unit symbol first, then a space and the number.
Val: ft³ 795500
